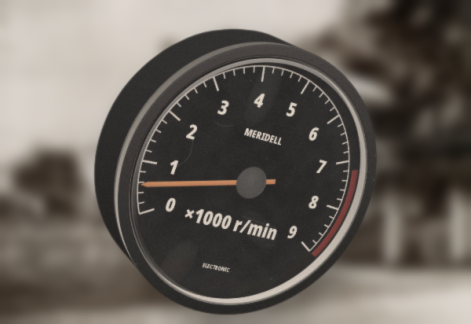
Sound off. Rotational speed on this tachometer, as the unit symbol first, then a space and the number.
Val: rpm 600
